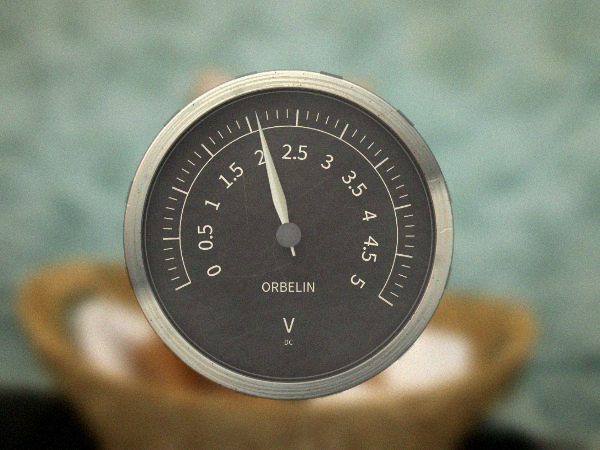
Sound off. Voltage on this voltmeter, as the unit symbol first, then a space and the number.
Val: V 2.1
